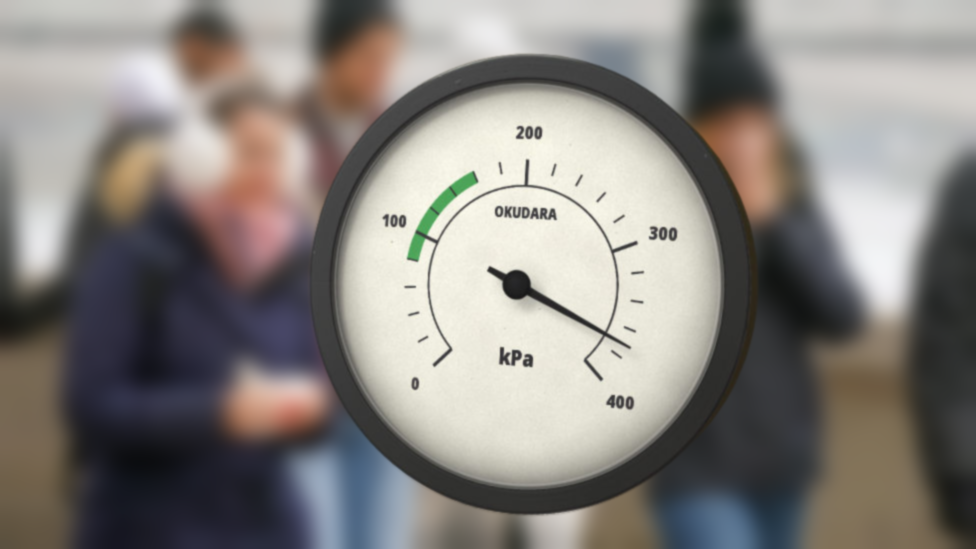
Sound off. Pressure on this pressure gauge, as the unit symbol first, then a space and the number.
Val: kPa 370
